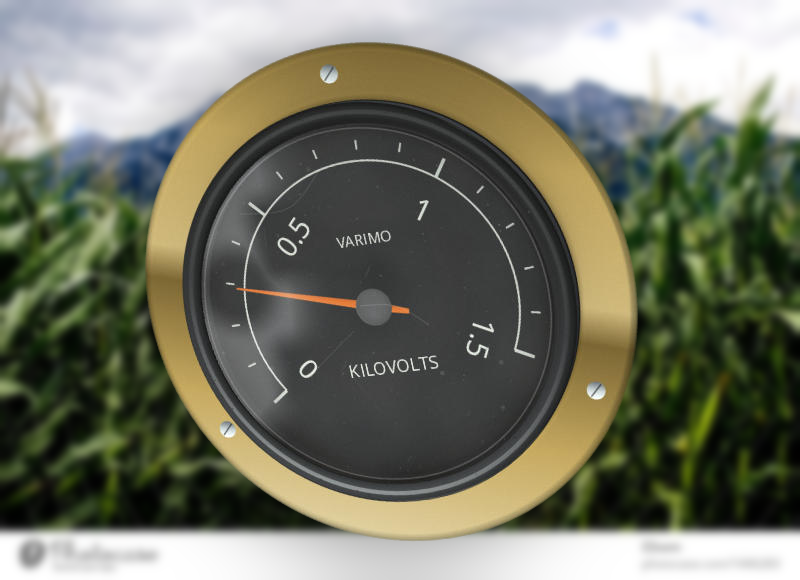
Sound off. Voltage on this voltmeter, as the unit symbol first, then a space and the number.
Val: kV 0.3
